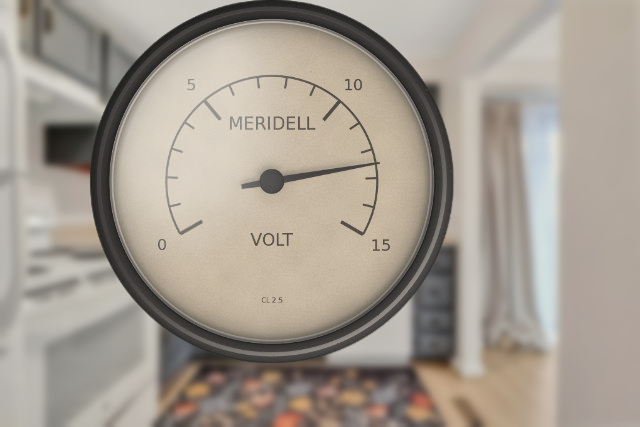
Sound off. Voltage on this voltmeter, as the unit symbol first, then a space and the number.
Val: V 12.5
